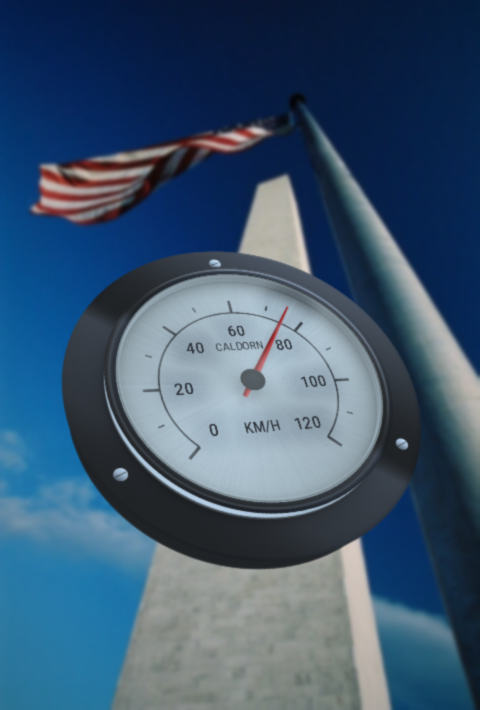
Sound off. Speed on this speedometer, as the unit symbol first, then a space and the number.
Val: km/h 75
